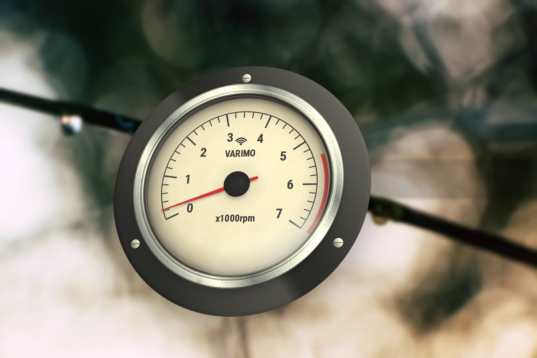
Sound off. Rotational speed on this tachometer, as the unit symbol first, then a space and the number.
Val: rpm 200
